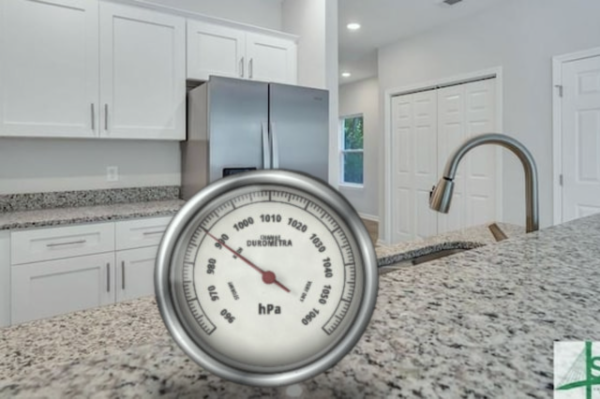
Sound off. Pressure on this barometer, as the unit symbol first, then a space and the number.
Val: hPa 990
